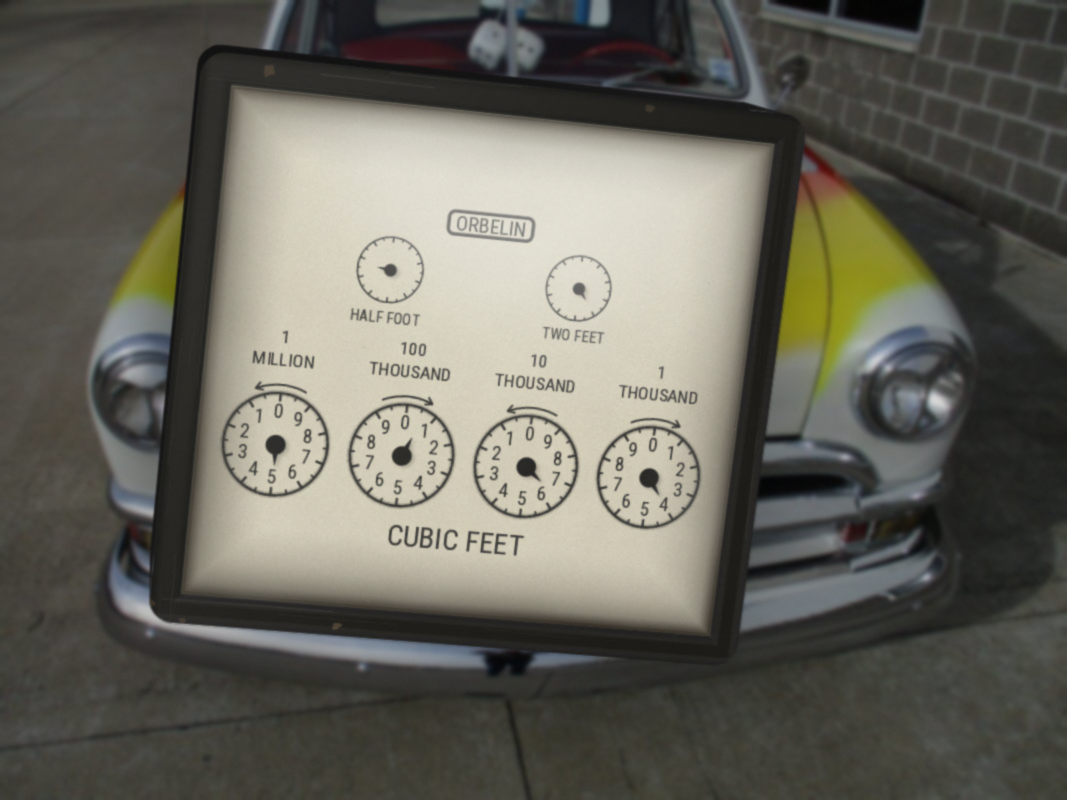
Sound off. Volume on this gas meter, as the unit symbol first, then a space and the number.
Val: ft³ 506400
